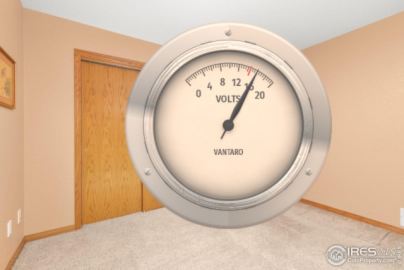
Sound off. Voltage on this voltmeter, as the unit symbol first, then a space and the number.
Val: V 16
